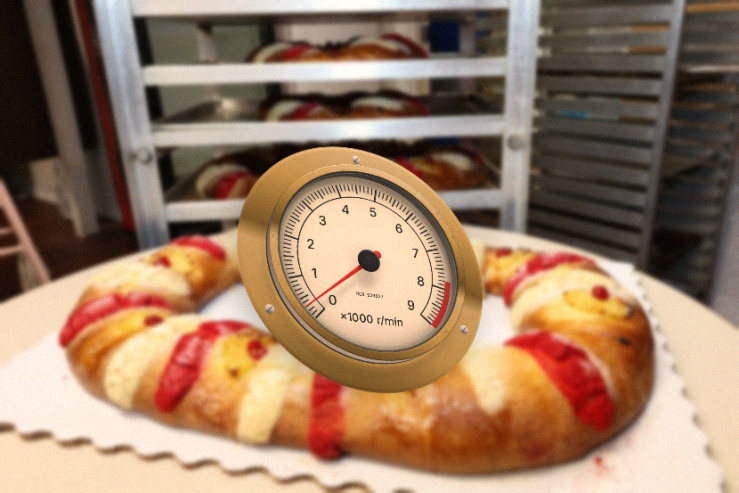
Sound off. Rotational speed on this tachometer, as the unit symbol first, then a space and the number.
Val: rpm 300
